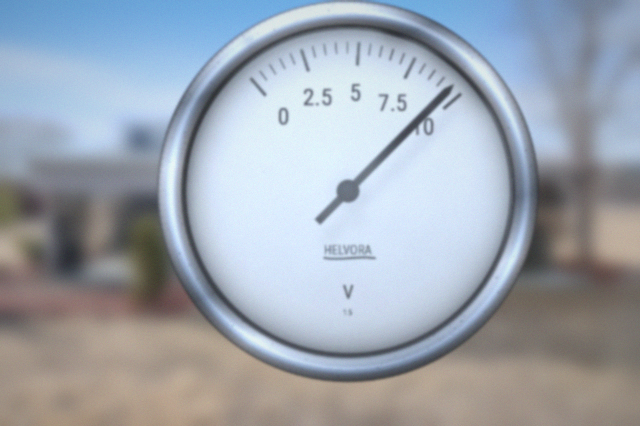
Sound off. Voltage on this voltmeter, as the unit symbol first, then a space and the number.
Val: V 9.5
